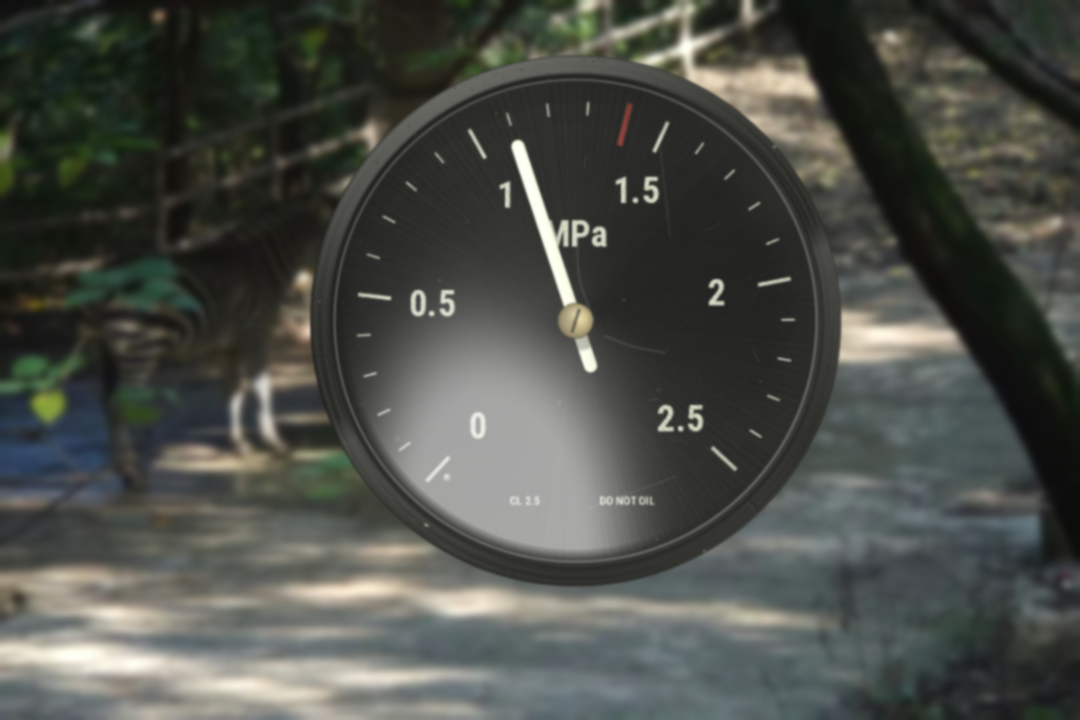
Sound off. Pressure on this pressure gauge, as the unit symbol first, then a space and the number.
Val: MPa 1.1
